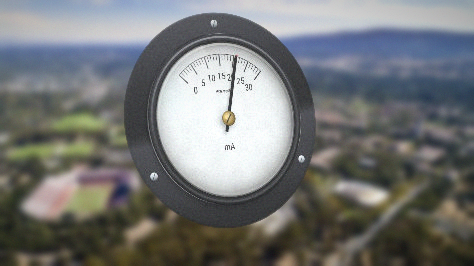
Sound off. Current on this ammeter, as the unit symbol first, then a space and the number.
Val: mA 20
